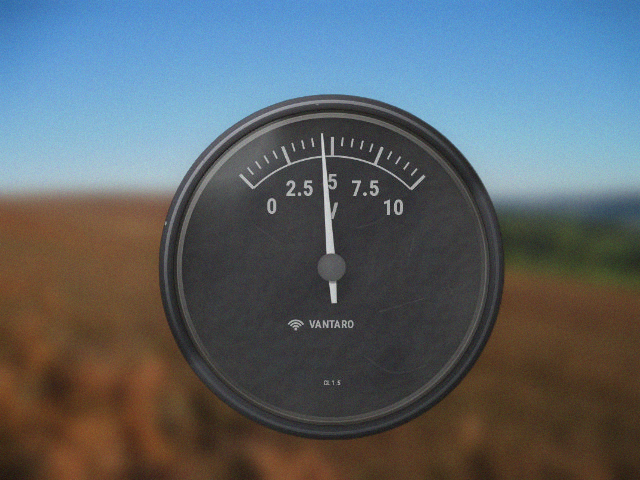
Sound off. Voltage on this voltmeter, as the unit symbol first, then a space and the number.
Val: V 4.5
